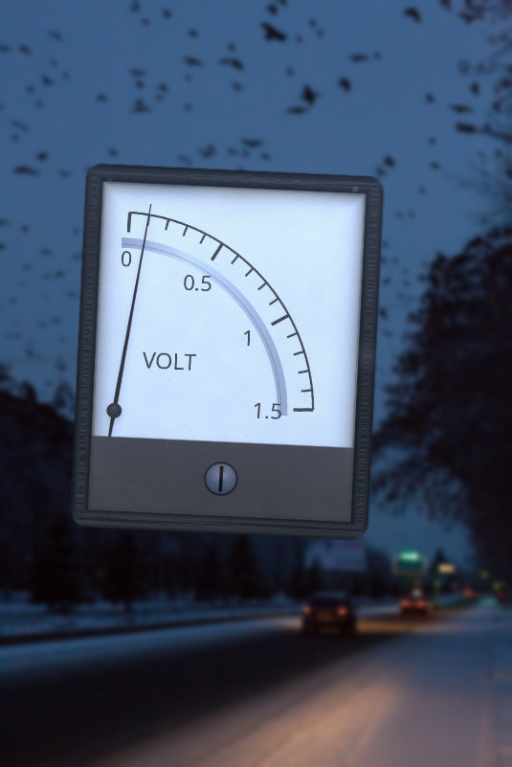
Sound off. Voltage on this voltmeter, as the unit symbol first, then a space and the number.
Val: V 0.1
